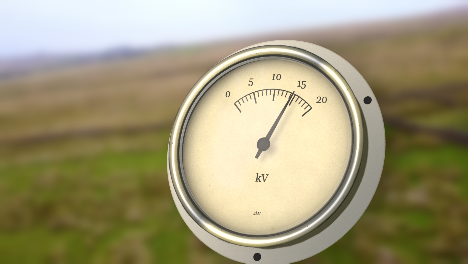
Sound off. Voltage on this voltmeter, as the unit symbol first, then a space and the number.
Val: kV 15
